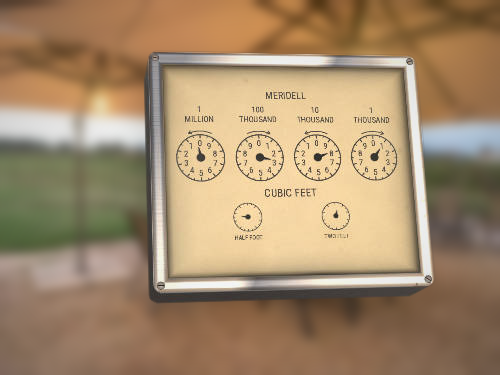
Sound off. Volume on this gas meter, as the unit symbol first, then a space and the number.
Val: ft³ 28100
